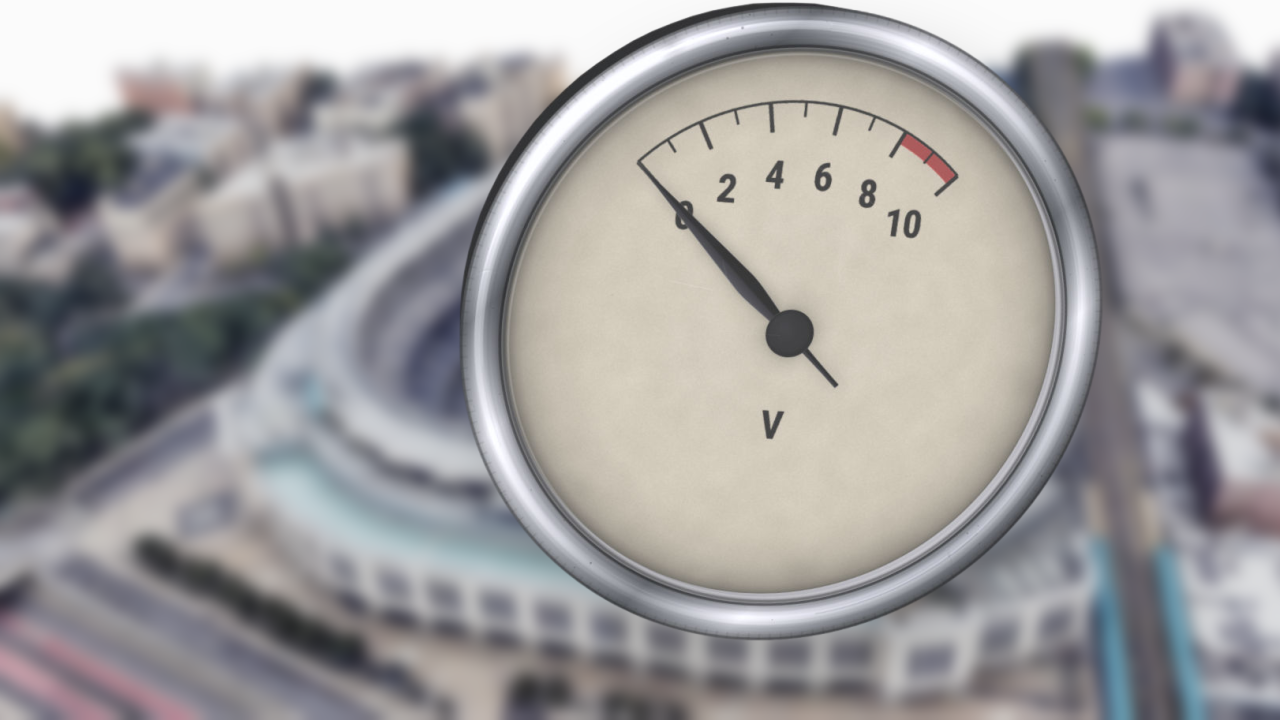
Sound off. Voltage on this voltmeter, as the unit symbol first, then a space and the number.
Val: V 0
